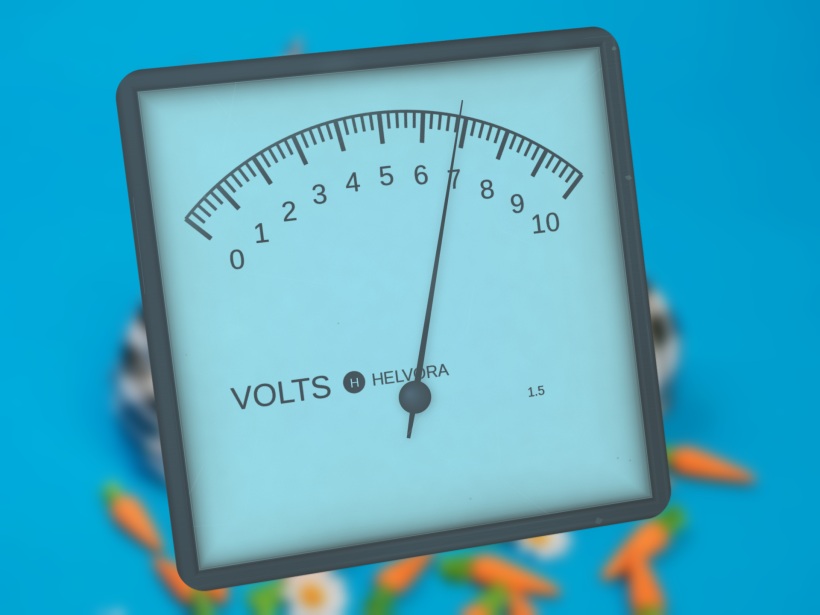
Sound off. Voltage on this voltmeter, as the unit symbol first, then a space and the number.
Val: V 6.8
